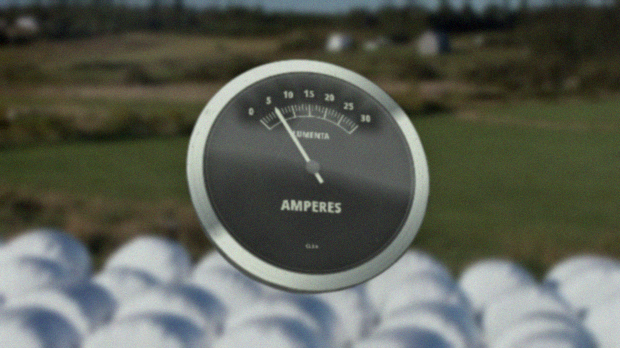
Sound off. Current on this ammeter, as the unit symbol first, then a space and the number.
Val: A 5
